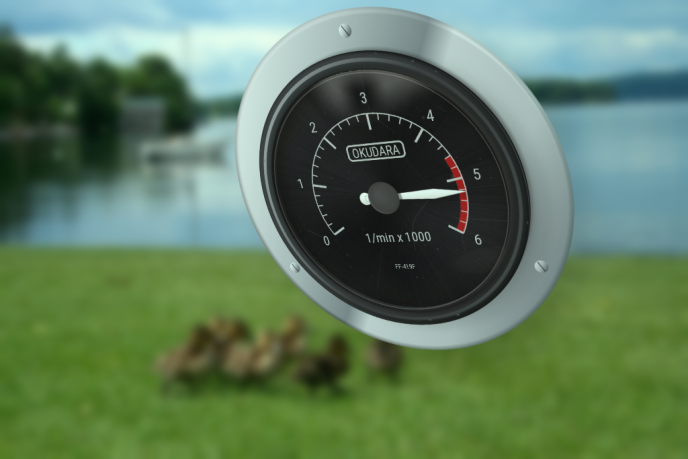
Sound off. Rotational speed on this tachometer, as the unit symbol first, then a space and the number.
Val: rpm 5200
